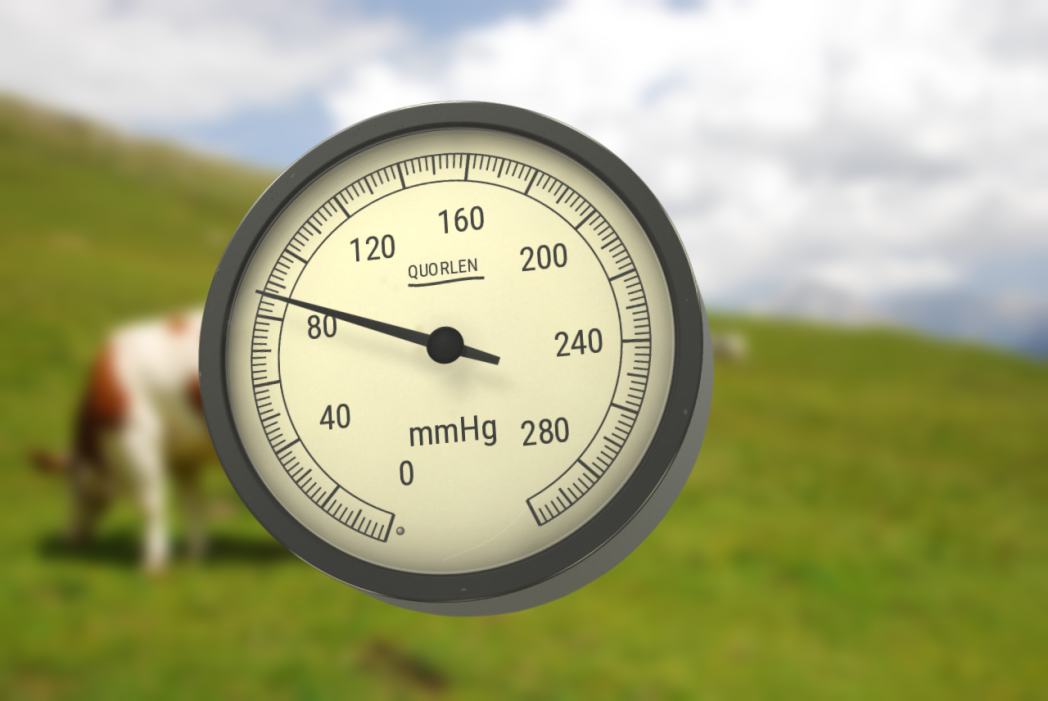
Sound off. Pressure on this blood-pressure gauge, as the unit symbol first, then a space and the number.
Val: mmHg 86
